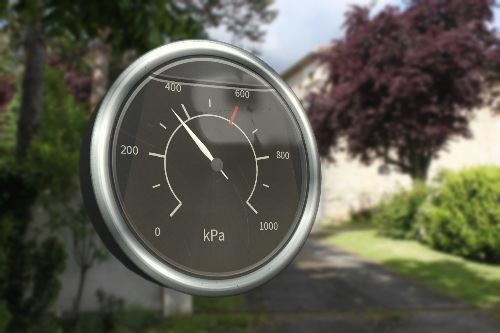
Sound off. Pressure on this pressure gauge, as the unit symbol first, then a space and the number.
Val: kPa 350
